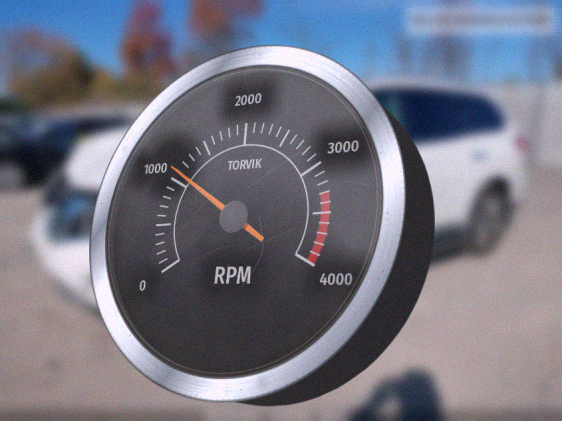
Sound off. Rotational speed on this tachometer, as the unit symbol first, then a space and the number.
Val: rpm 1100
